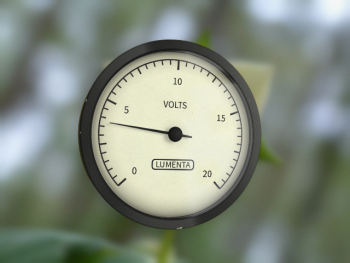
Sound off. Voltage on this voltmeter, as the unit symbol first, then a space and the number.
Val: V 3.75
